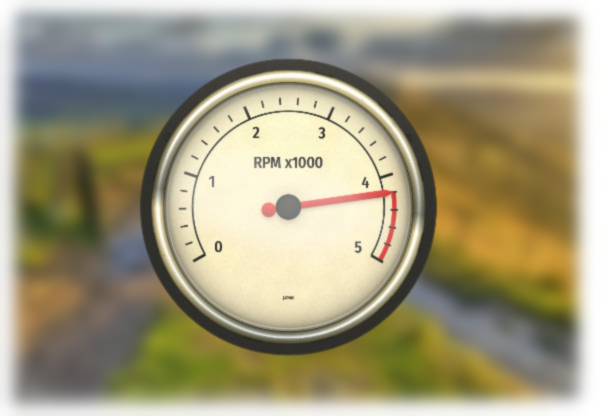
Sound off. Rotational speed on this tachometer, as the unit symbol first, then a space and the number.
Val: rpm 4200
